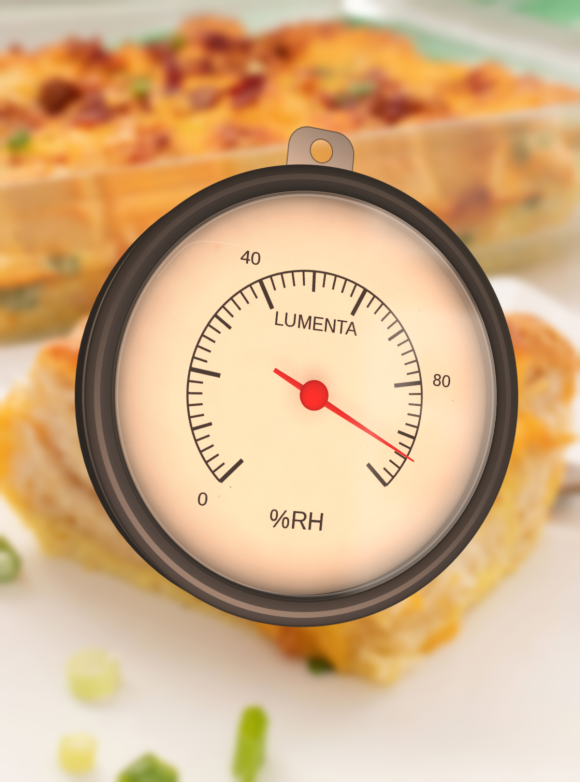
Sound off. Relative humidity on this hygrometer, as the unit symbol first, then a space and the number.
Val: % 94
